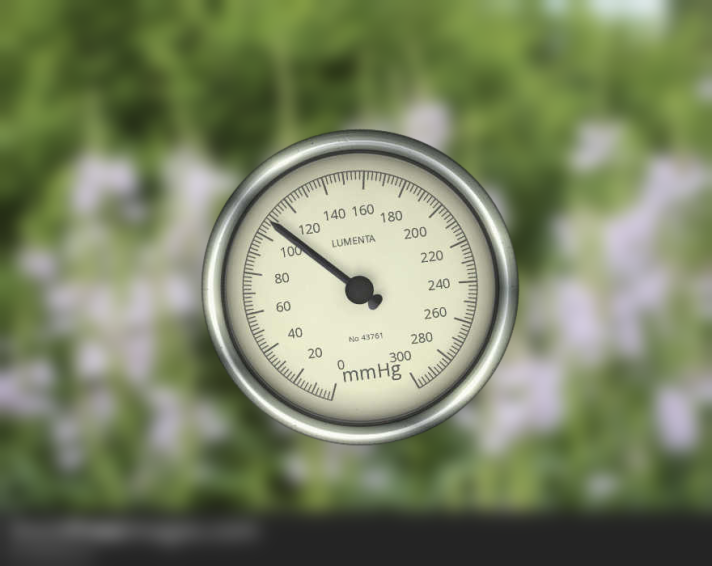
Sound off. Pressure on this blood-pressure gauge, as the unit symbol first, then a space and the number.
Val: mmHg 108
